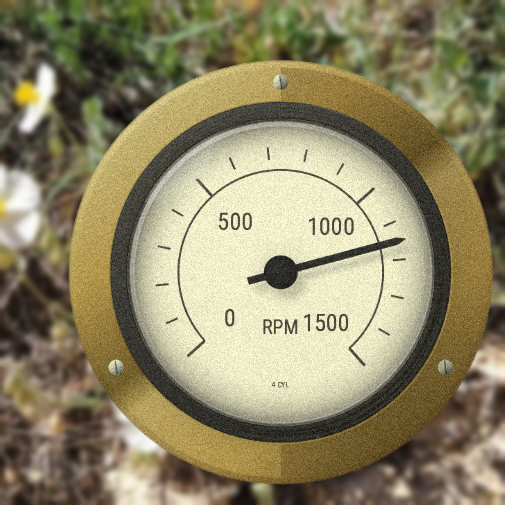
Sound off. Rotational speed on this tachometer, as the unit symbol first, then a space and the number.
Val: rpm 1150
